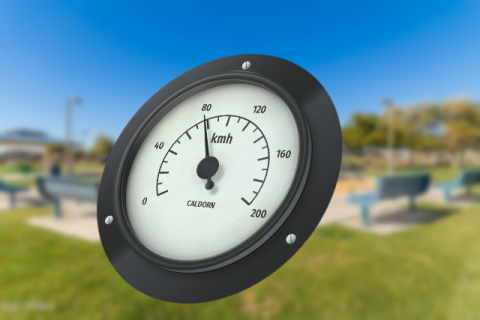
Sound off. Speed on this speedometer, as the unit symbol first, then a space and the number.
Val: km/h 80
